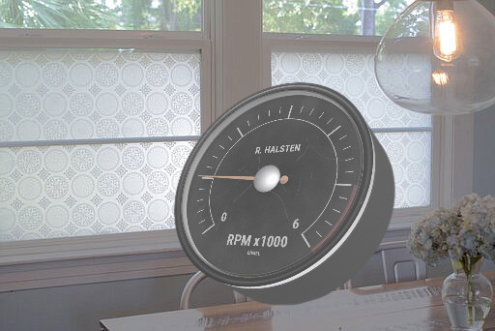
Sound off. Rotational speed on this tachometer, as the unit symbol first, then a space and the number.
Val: rpm 1000
